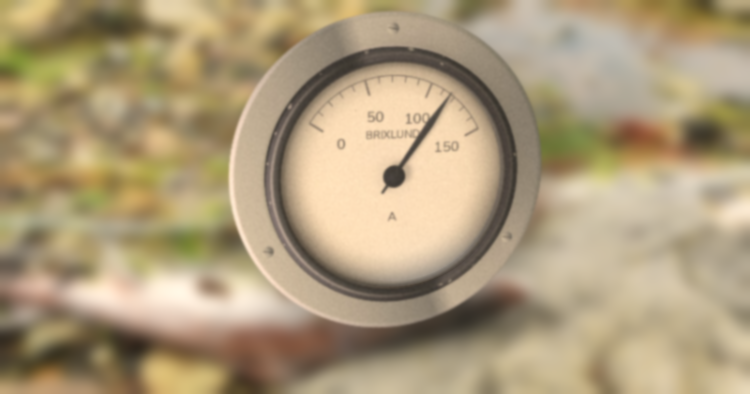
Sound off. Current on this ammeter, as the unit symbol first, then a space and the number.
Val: A 115
